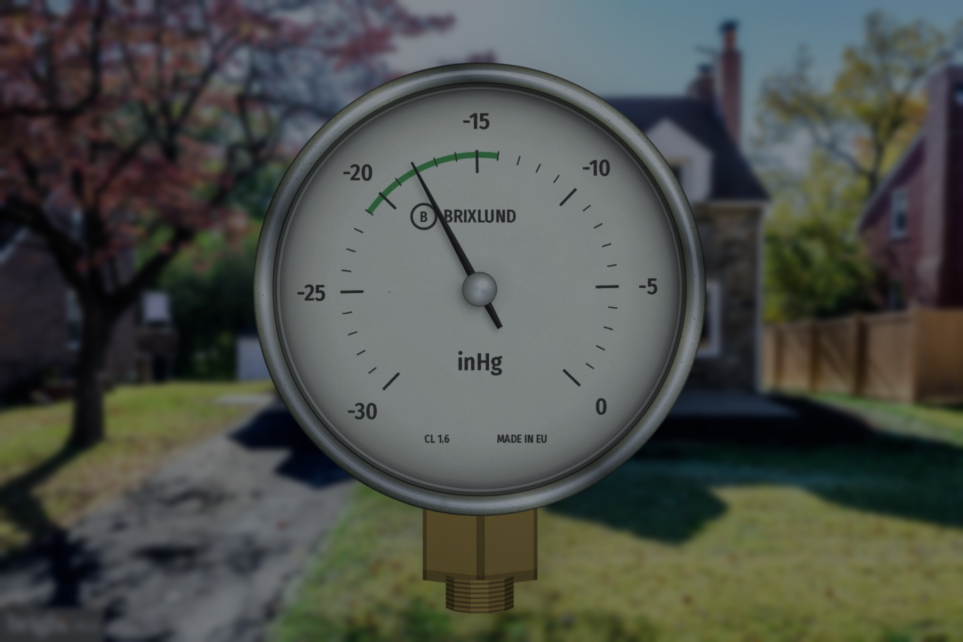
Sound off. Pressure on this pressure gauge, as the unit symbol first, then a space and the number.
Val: inHg -18
